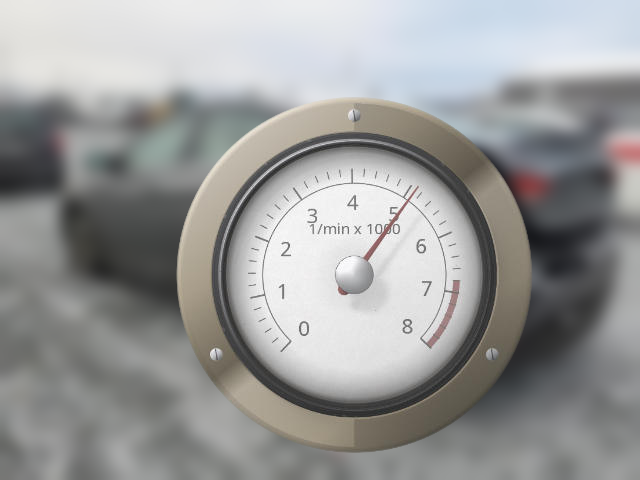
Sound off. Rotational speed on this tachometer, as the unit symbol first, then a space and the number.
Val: rpm 5100
